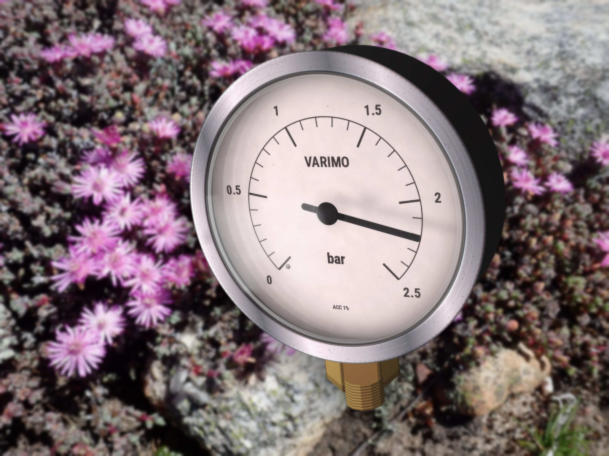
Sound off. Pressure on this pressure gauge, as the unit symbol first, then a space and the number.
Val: bar 2.2
